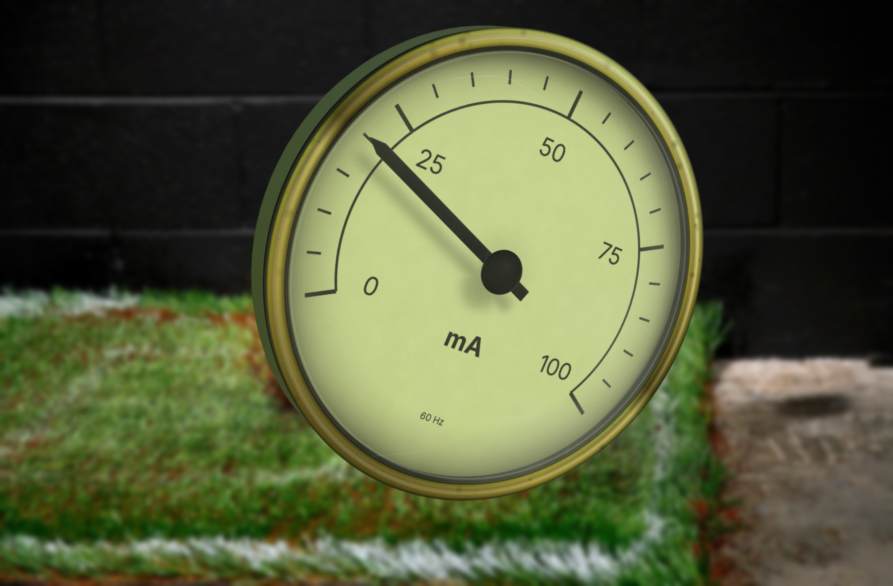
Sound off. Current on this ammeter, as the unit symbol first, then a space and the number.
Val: mA 20
